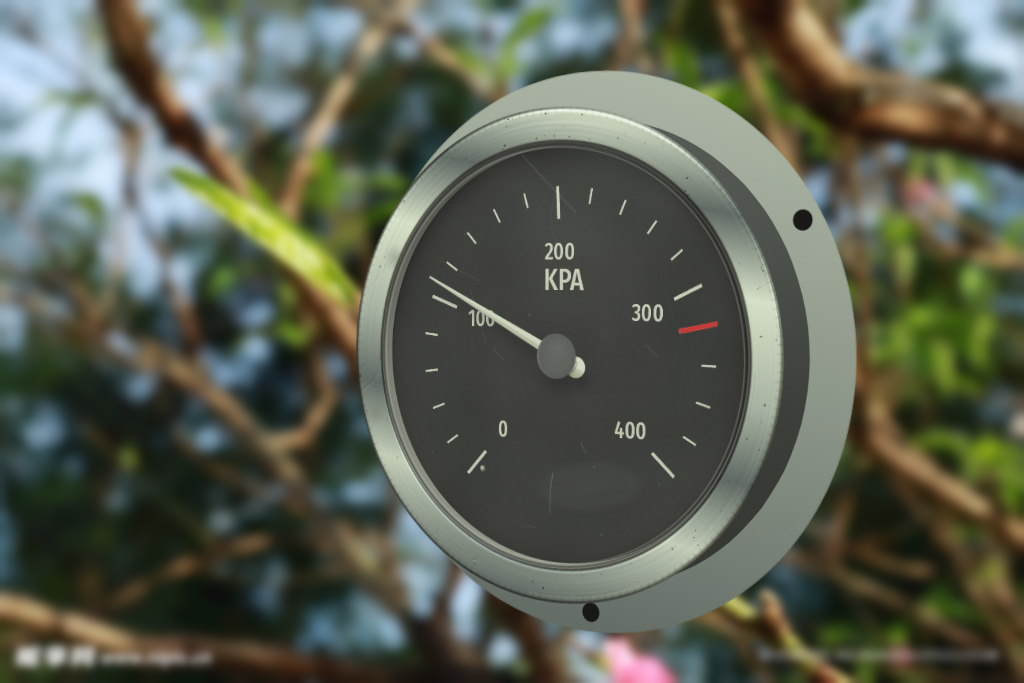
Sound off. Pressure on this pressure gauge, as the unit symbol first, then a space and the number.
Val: kPa 110
